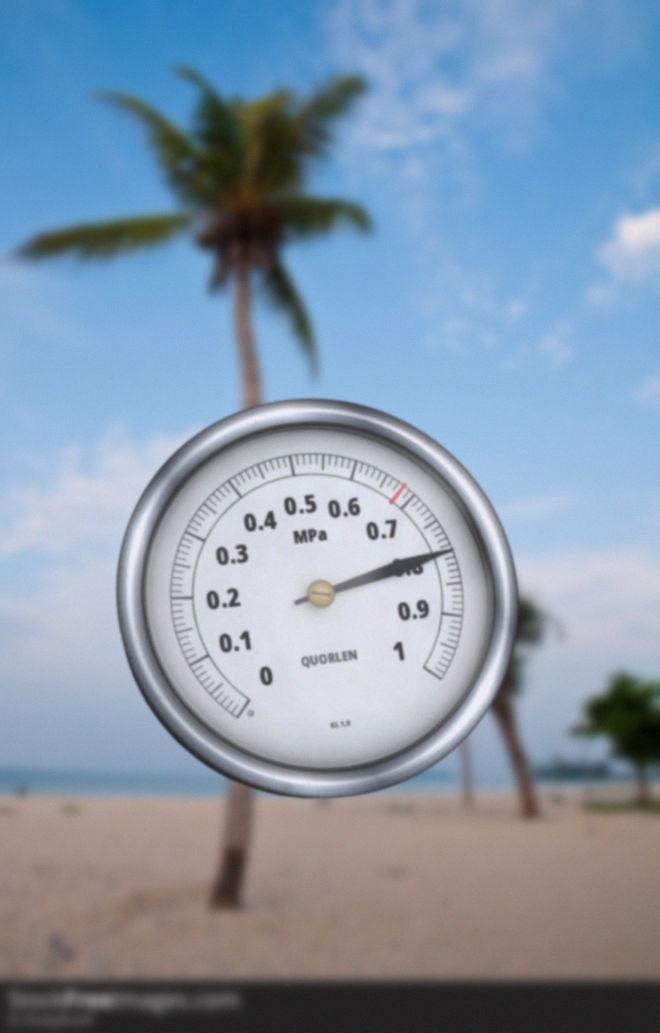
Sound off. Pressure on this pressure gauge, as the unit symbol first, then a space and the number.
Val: MPa 0.8
